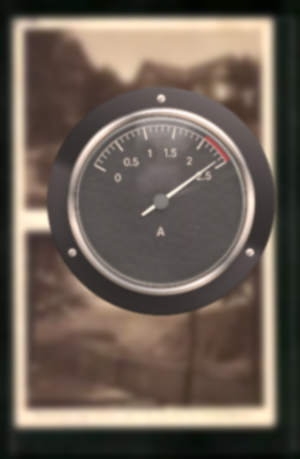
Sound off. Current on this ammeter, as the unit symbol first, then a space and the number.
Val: A 2.4
